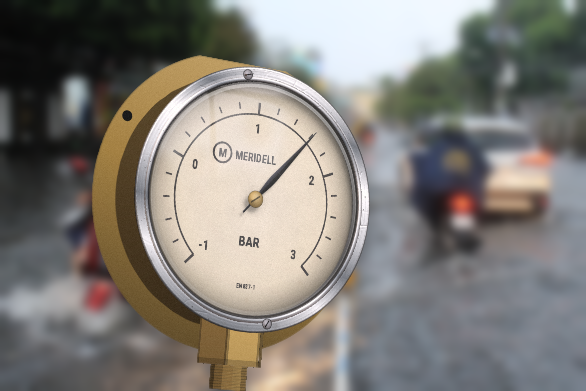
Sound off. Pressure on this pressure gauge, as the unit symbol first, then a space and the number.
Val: bar 1.6
